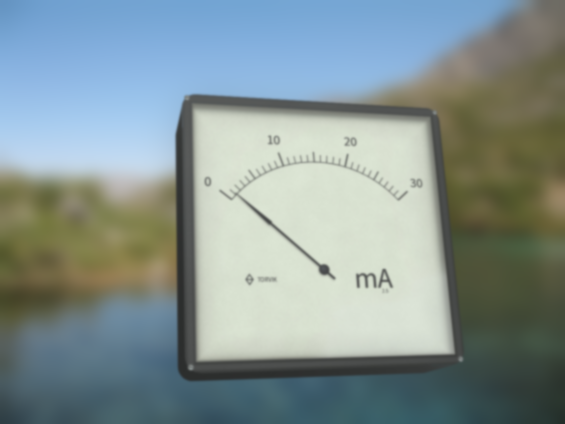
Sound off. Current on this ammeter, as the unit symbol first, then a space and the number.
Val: mA 1
